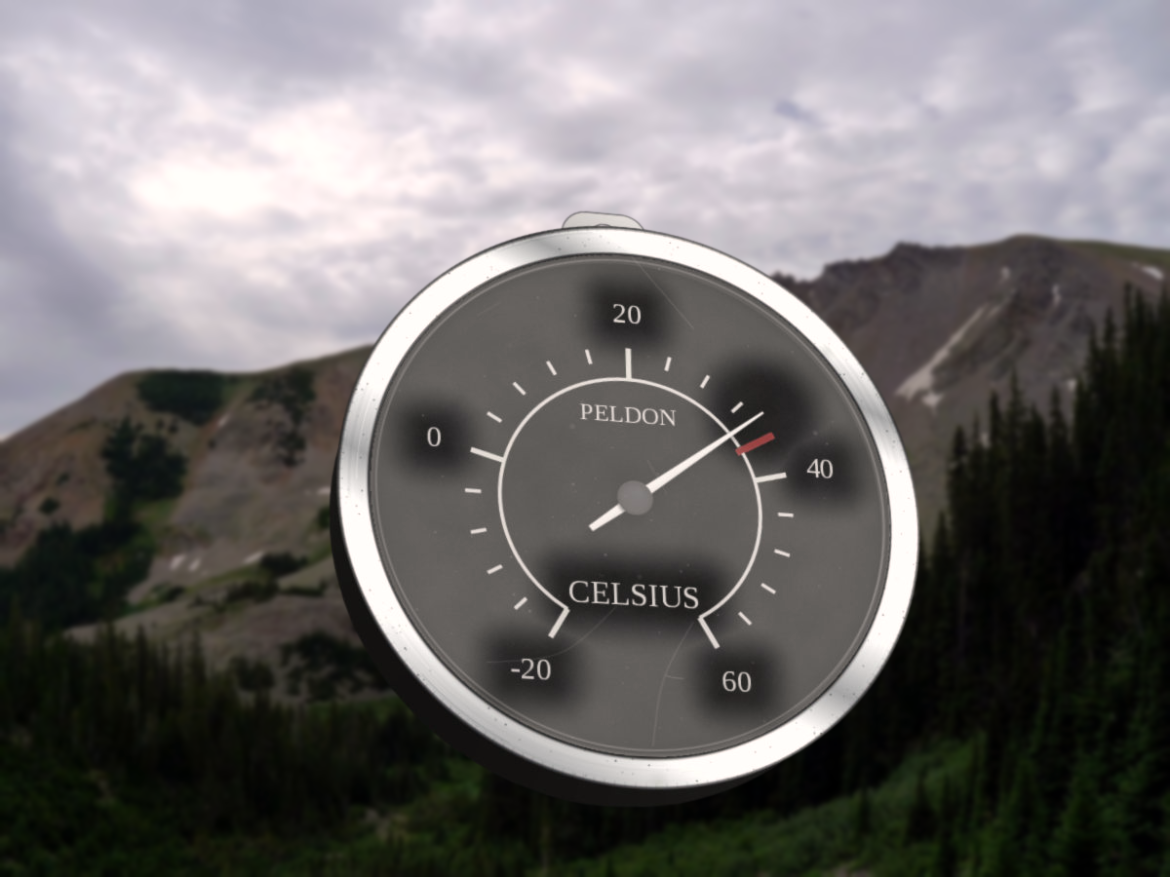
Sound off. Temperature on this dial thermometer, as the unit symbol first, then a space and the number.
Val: °C 34
